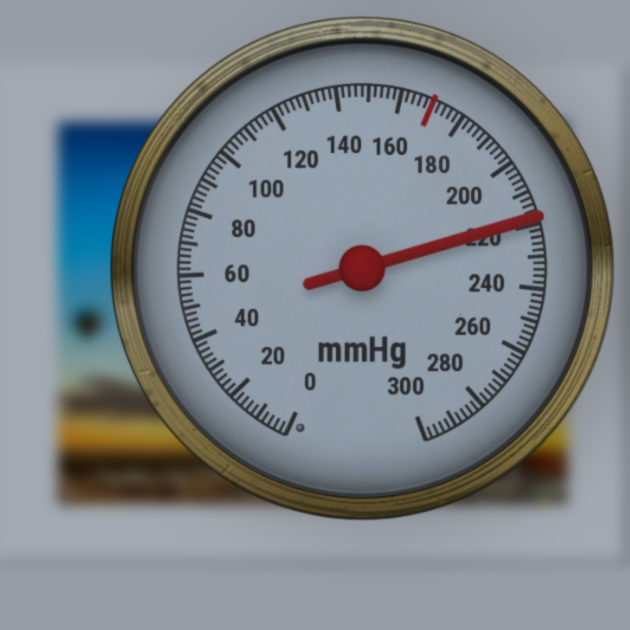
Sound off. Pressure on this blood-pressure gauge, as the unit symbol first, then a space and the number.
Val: mmHg 218
